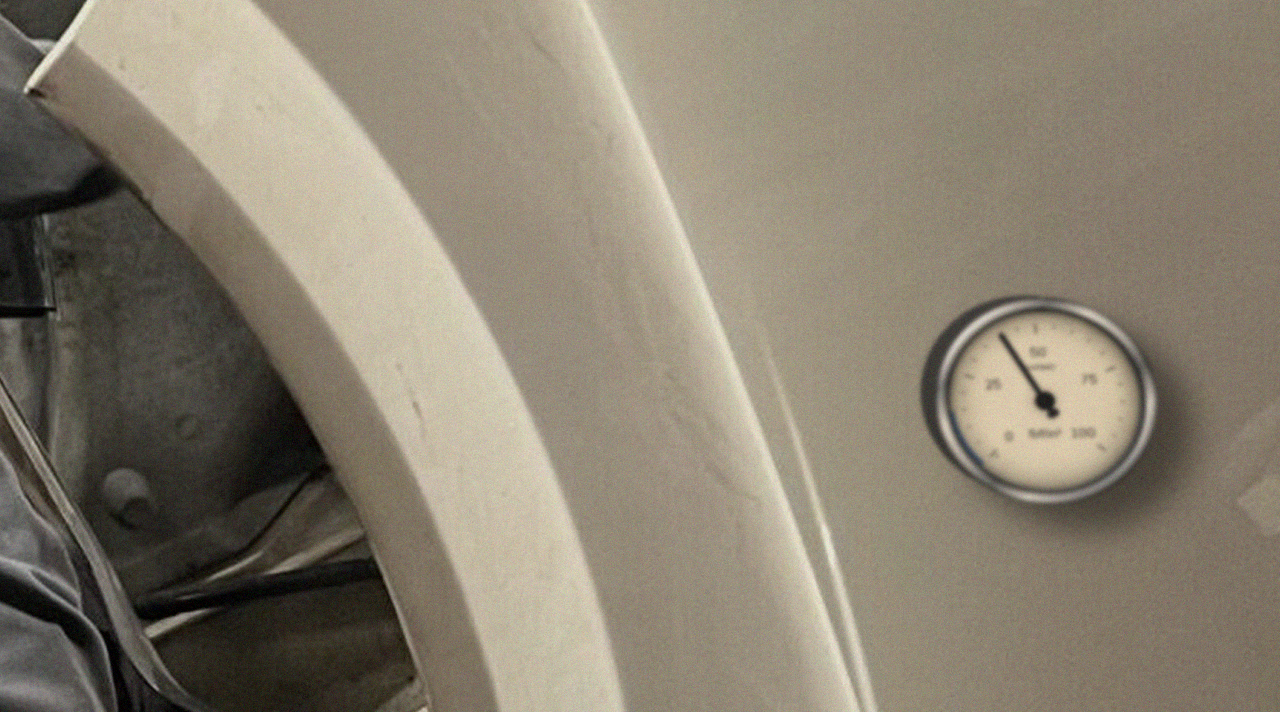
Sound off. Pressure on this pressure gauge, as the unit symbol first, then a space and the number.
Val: psi 40
